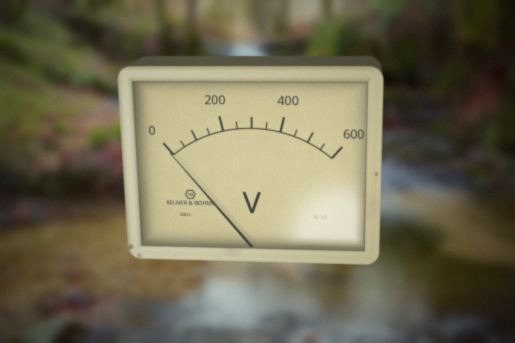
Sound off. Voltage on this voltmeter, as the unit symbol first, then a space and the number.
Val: V 0
